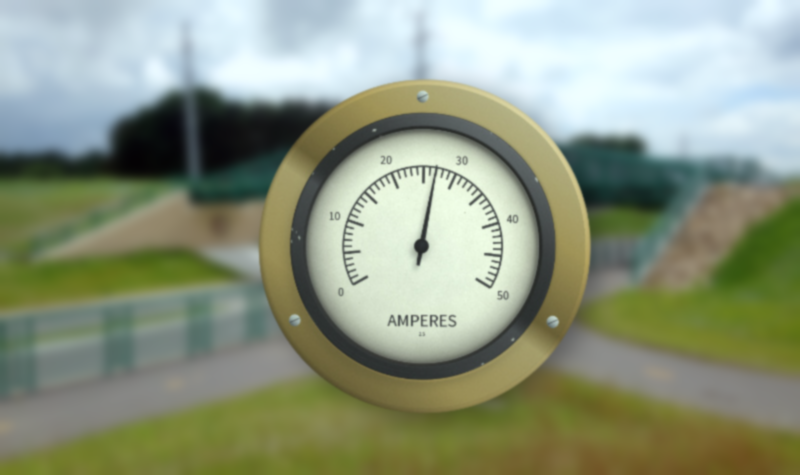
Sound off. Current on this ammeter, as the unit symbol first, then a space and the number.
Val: A 27
